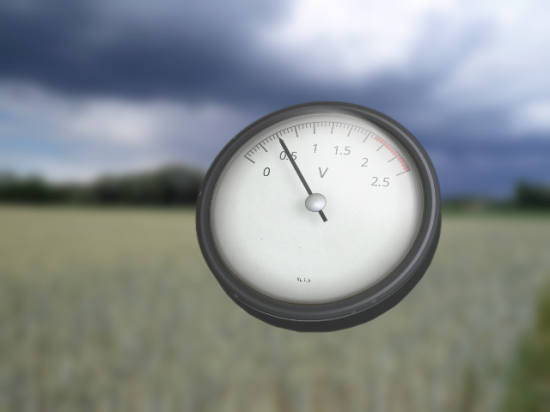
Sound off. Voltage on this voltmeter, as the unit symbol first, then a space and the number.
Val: V 0.5
